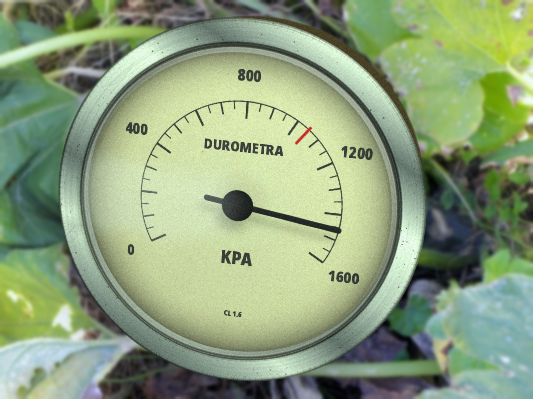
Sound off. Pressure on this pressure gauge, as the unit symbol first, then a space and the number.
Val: kPa 1450
